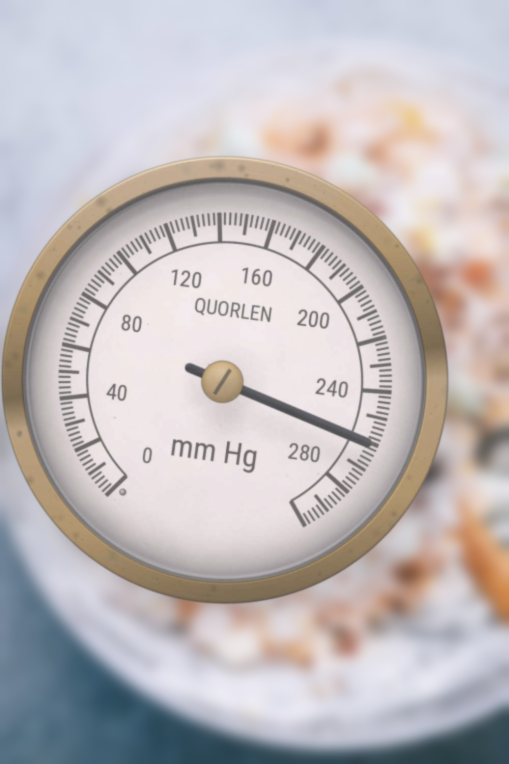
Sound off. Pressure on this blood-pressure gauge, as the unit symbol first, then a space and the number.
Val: mmHg 260
